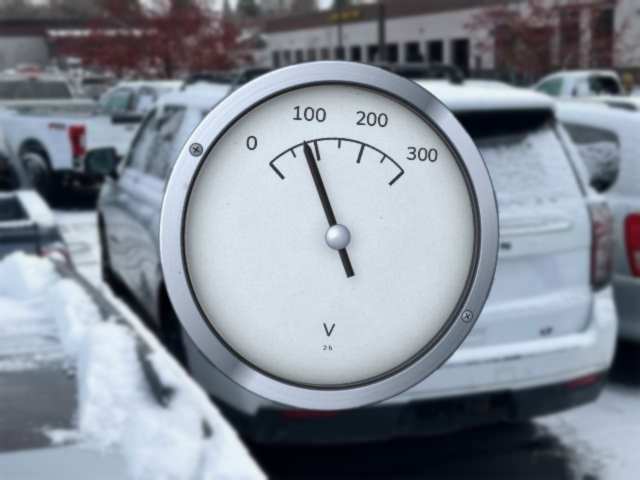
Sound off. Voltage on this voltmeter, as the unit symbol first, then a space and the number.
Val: V 75
